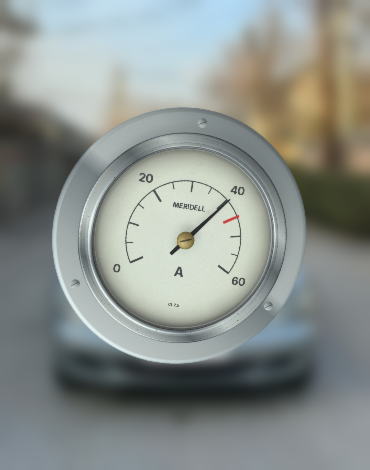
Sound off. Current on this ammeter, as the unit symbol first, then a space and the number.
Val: A 40
